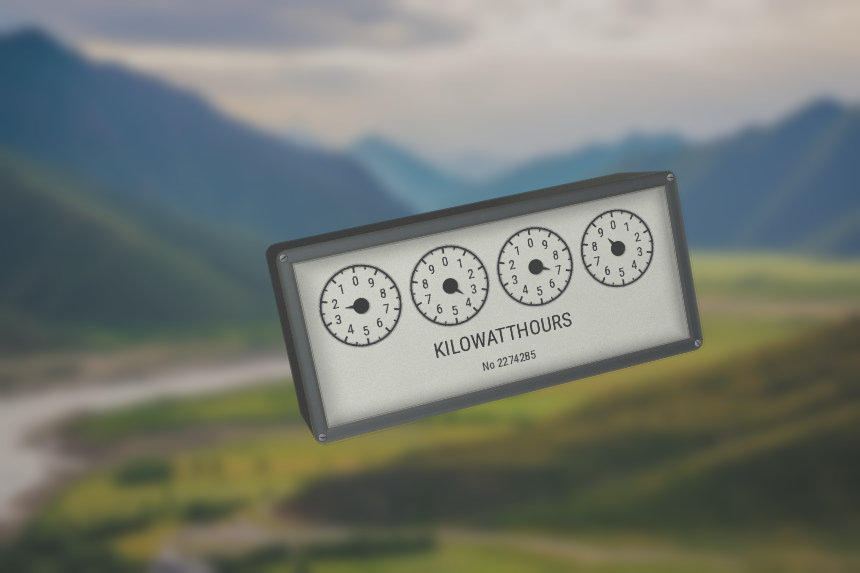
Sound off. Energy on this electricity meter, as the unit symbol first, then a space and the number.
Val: kWh 2369
